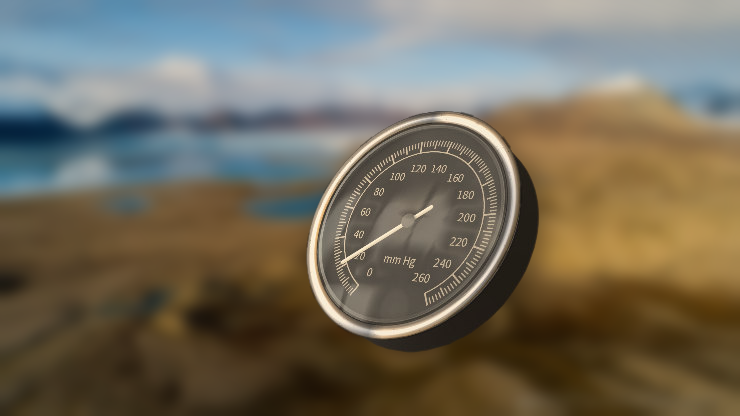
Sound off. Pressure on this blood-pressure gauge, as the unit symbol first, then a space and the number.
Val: mmHg 20
